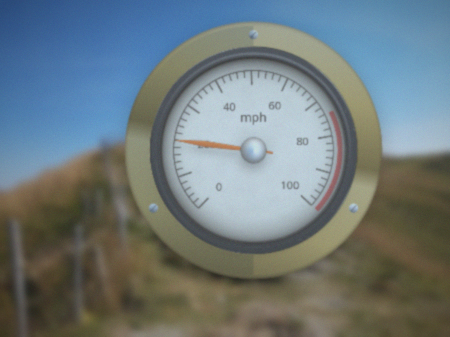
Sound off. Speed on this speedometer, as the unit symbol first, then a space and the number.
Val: mph 20
